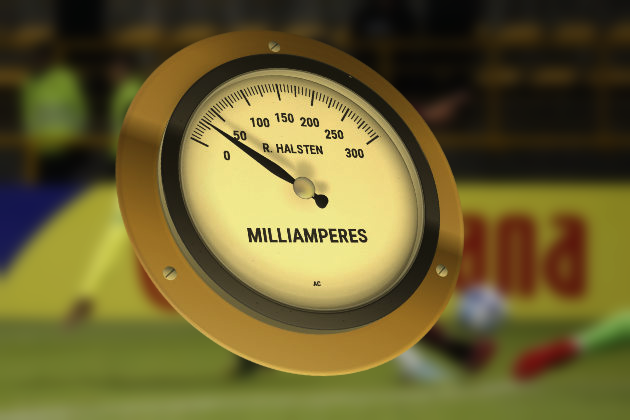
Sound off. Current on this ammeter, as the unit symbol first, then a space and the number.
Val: mA 25
